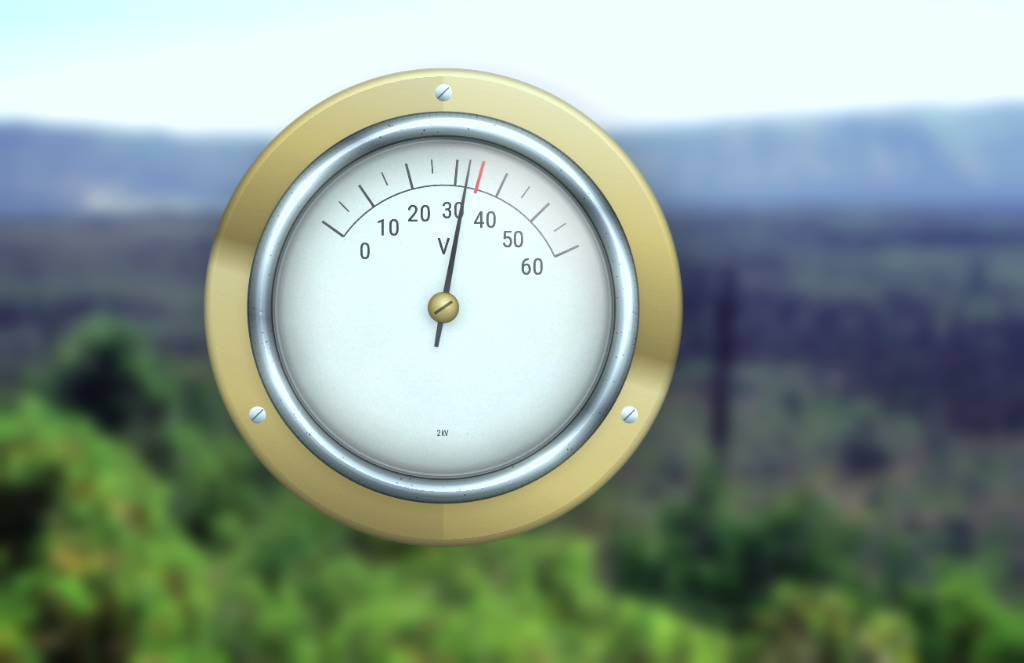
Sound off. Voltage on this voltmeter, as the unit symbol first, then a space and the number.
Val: V 32.5
